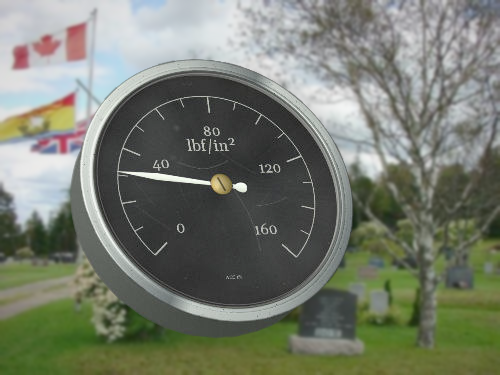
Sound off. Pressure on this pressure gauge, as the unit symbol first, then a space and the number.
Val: psi 30
